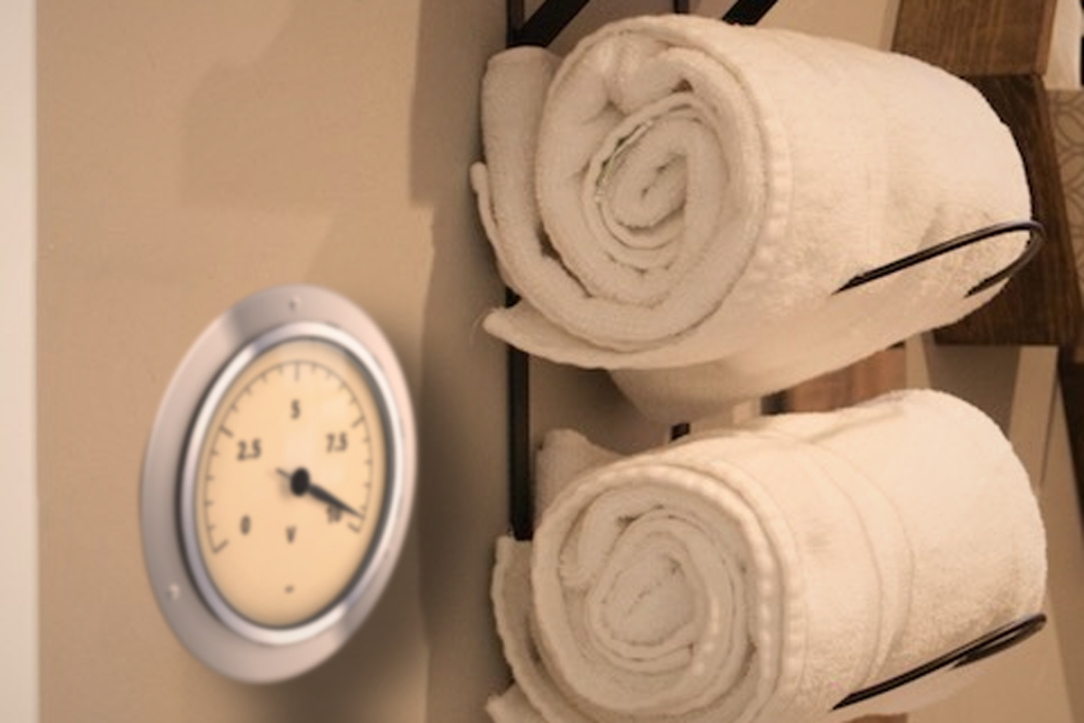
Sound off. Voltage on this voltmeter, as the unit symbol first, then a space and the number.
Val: V 9.75
